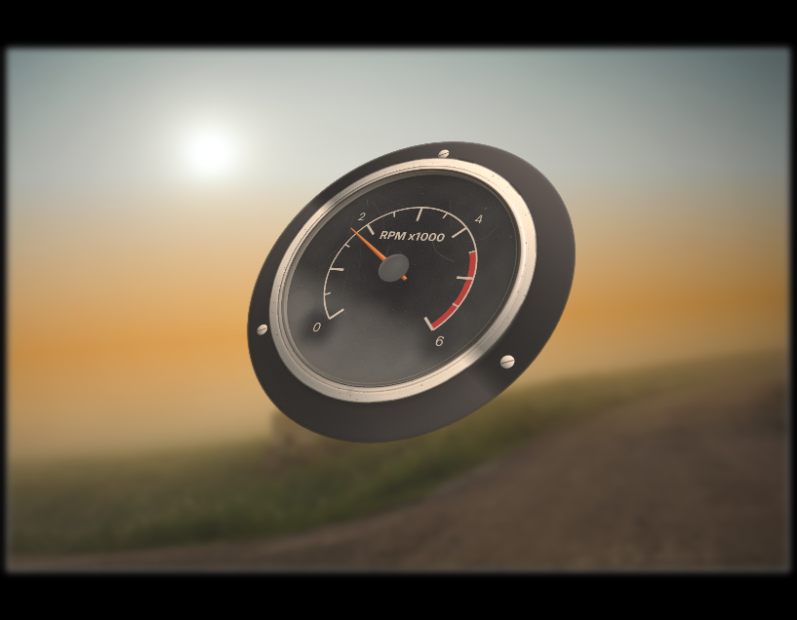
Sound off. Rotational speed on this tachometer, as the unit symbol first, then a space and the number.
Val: rpm 1750
